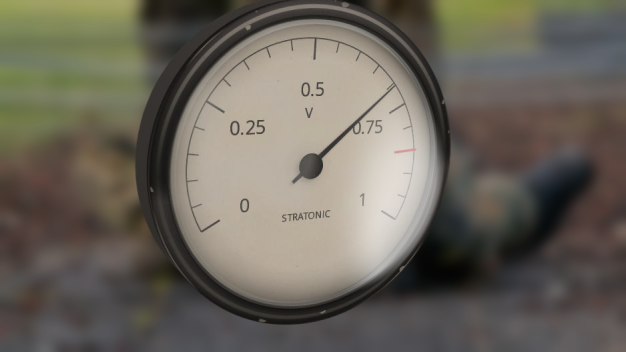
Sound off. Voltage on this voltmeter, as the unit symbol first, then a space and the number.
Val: V 0.7
